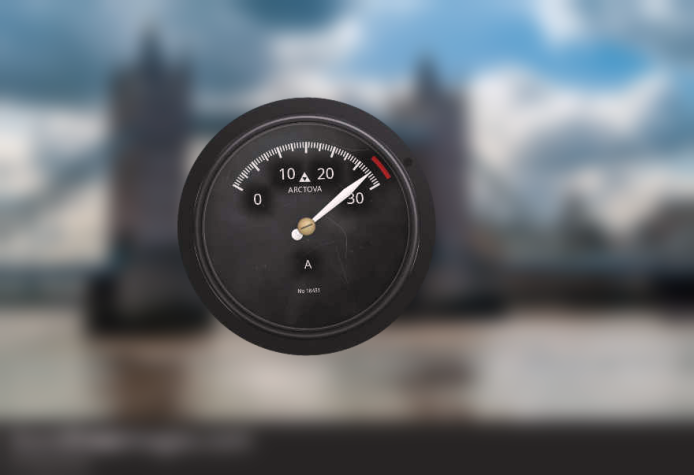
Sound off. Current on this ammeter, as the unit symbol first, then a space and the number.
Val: A 27.5
